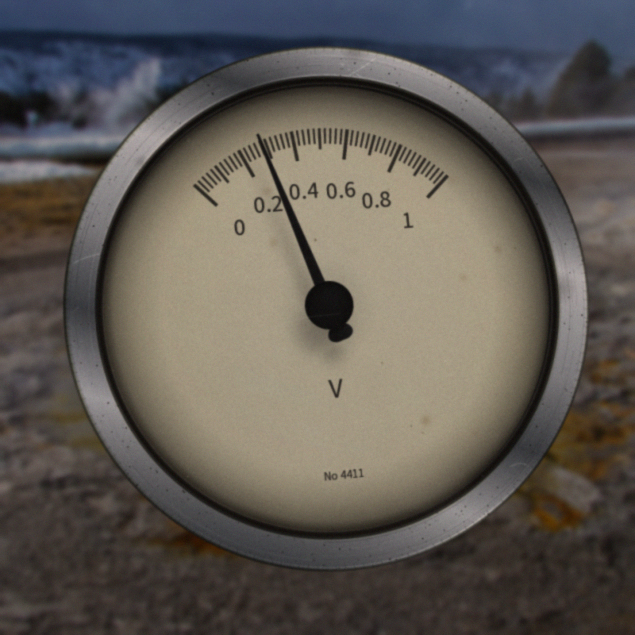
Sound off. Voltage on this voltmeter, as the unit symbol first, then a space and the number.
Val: V 0.28
